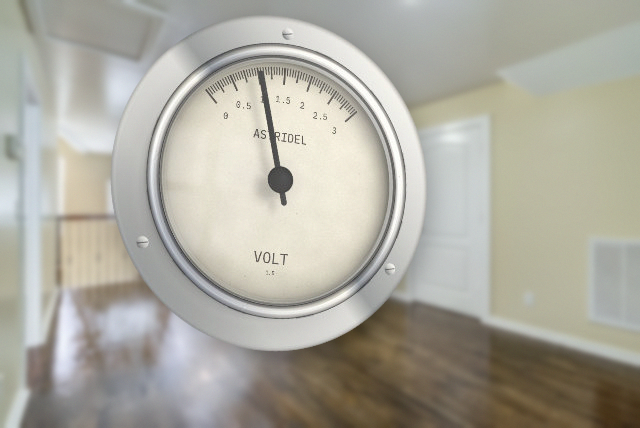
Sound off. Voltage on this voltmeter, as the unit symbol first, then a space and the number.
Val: V 1
